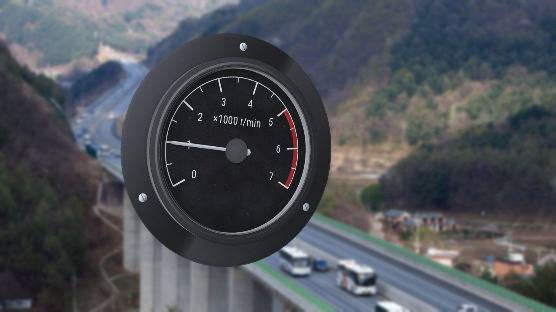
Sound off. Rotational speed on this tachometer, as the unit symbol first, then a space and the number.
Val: rpm 1000
